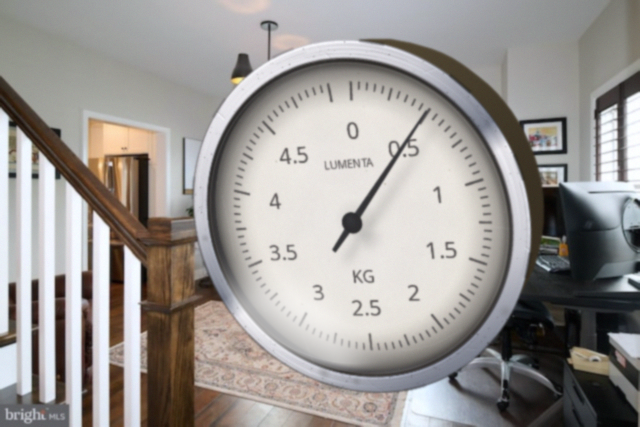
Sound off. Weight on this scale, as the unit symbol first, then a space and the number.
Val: kg 0.5
